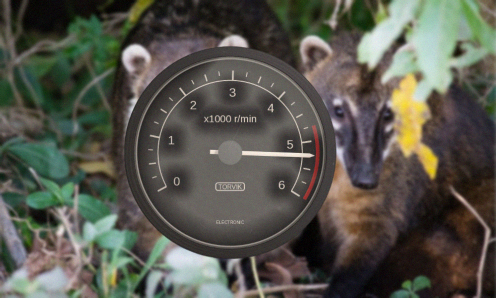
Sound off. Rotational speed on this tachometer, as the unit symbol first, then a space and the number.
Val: rpm 5250
